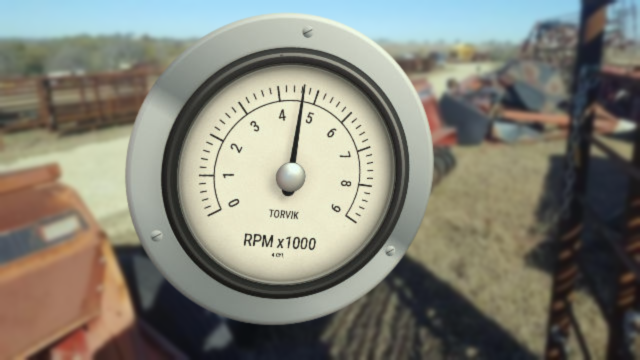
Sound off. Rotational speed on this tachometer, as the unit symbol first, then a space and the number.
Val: rpm 4600
